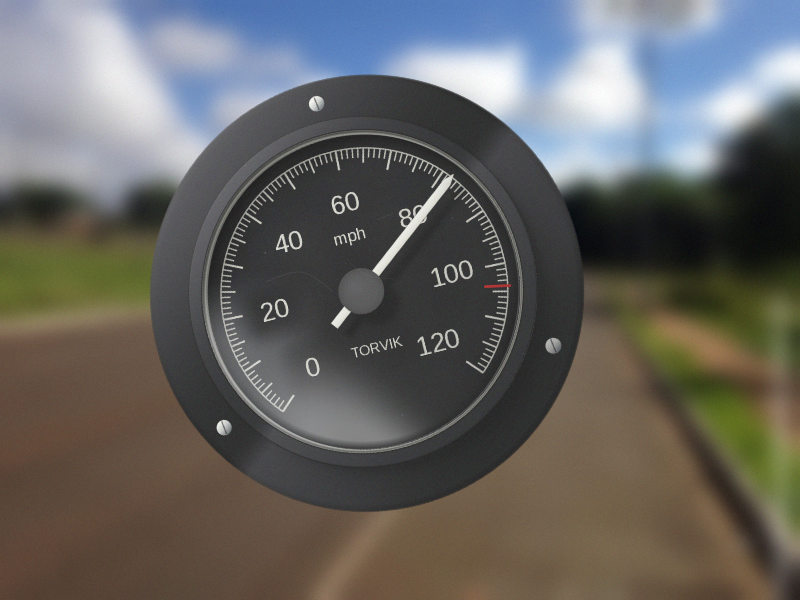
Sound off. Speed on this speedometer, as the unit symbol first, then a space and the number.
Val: mph 82
